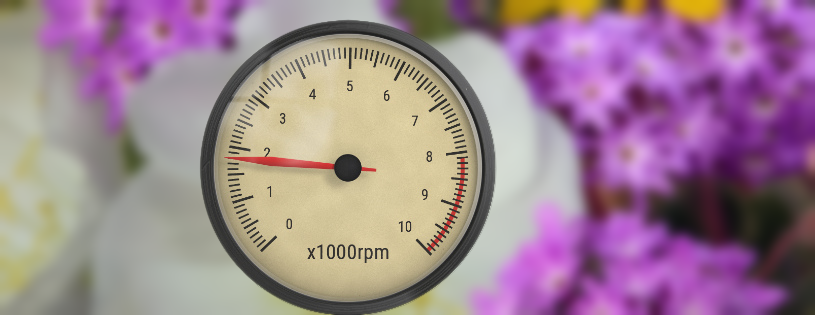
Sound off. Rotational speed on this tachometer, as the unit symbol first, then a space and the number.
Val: rpm 1800
